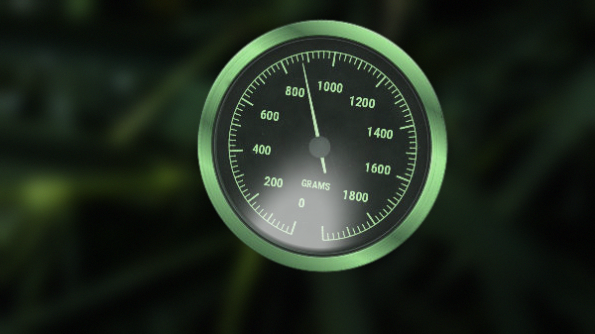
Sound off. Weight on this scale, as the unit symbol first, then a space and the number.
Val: g 880
